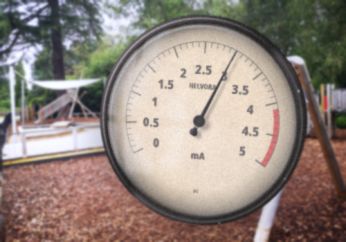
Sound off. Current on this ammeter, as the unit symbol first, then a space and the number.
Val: mA 3
